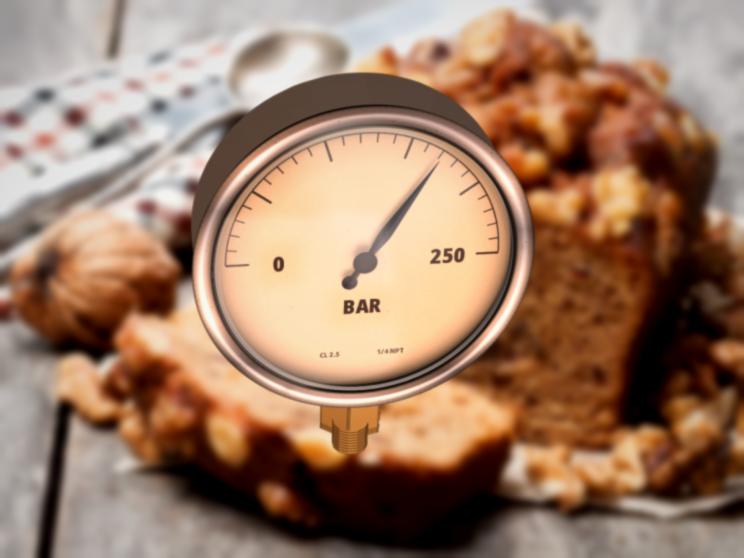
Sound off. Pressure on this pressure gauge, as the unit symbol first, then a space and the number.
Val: bar 170
